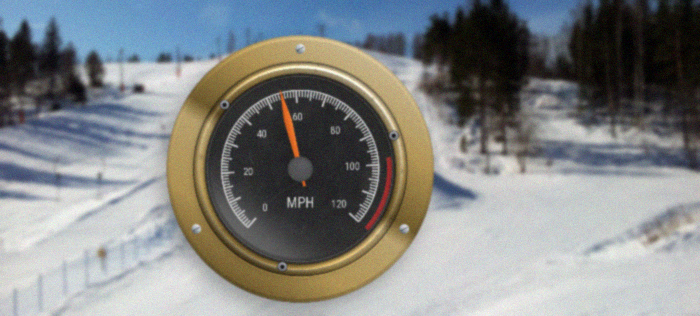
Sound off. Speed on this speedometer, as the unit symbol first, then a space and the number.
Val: mph 55
